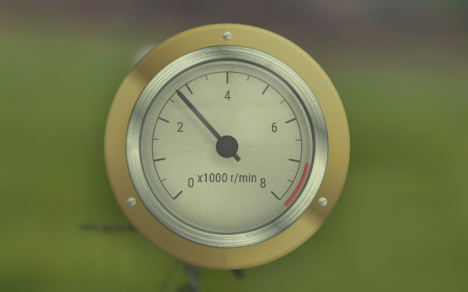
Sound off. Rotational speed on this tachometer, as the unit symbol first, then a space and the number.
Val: rpm 2750
